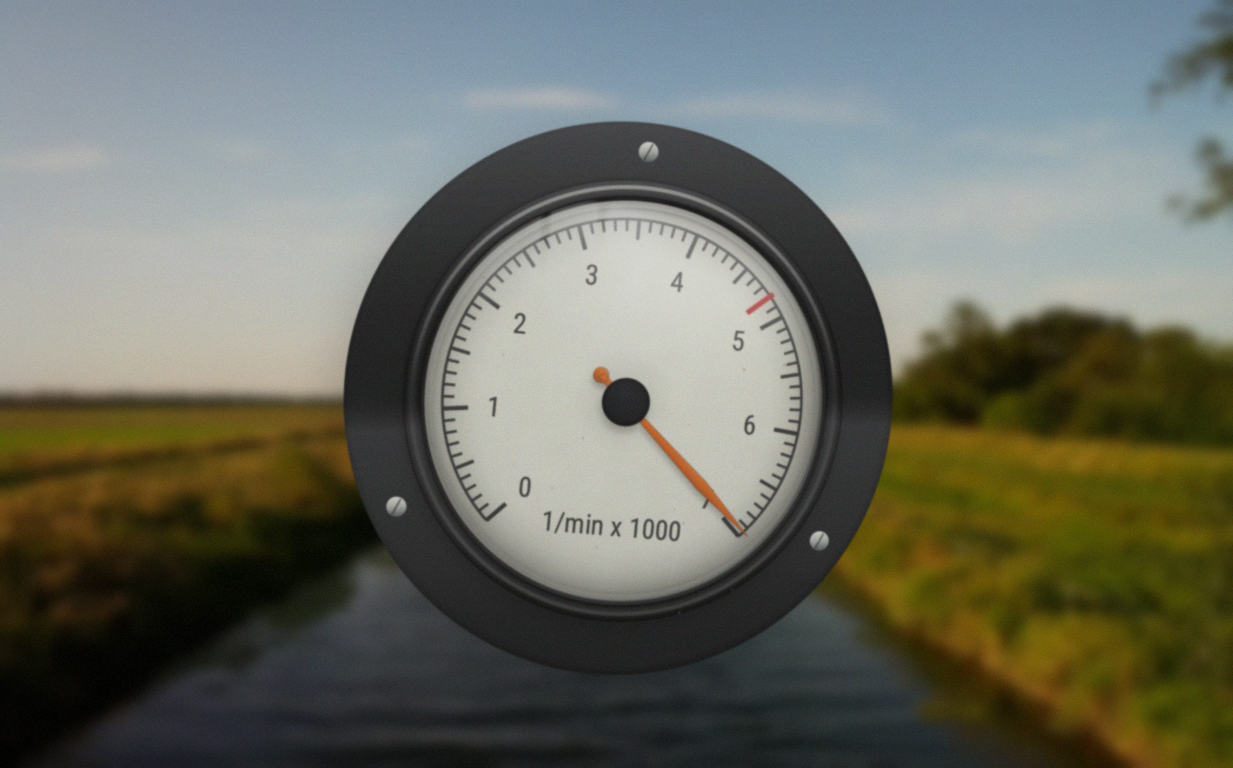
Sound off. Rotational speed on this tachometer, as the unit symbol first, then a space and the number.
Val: rpm 6950
